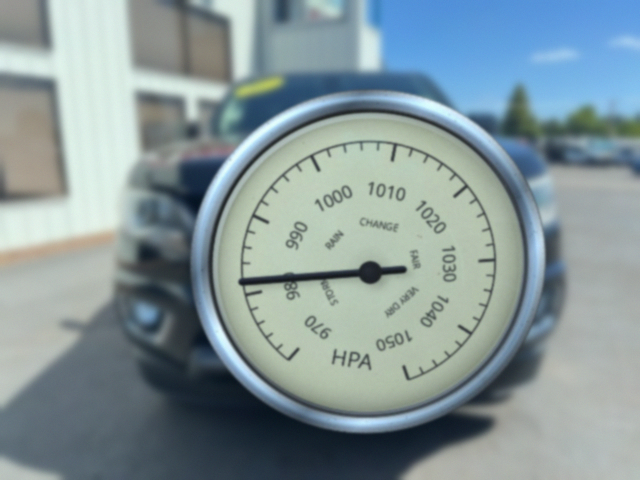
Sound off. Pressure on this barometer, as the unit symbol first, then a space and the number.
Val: hPa 982
